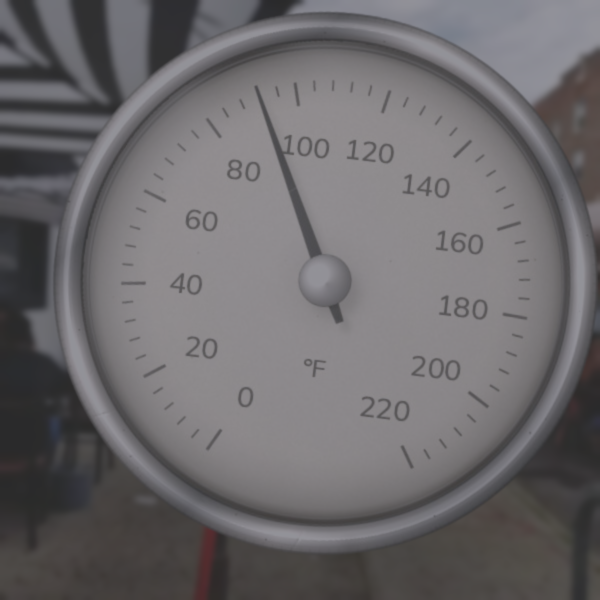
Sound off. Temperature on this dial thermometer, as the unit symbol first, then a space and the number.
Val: °F 92
